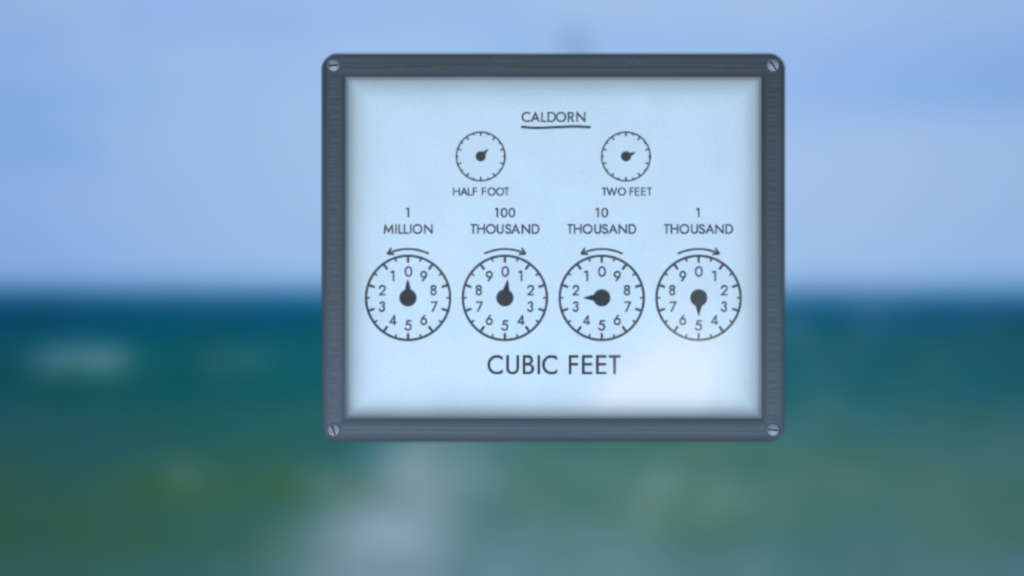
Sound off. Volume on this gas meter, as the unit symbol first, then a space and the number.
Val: ft³ 2500
